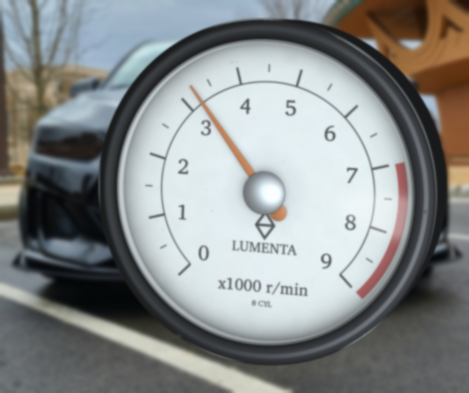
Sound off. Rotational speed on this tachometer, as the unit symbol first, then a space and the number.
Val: rpm 3250
